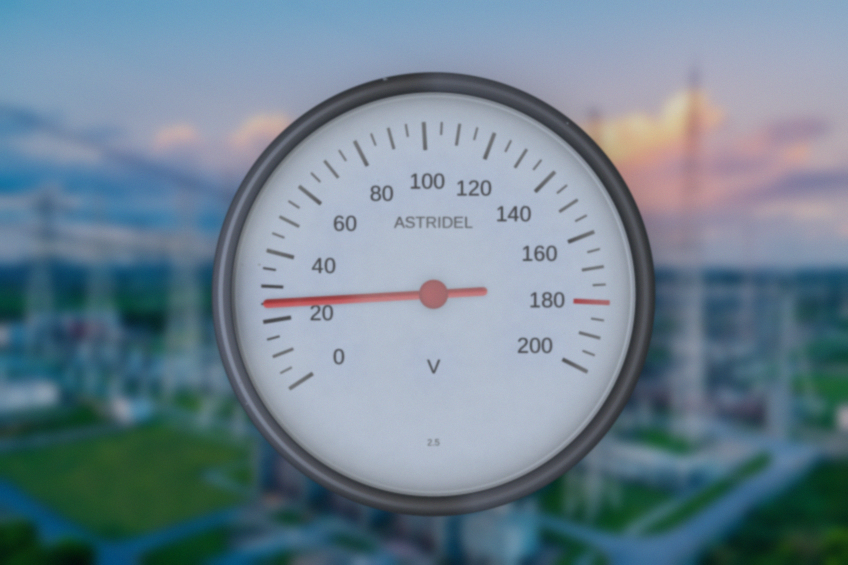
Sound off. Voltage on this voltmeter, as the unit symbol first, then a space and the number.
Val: V 25
